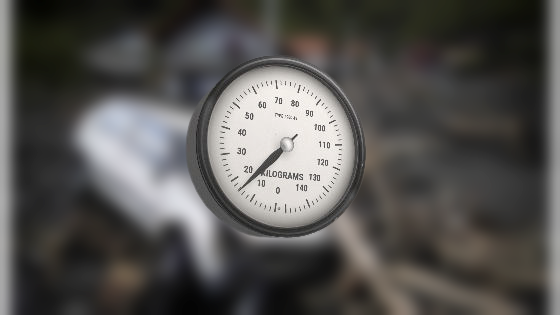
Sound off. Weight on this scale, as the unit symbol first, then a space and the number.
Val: kg 16
